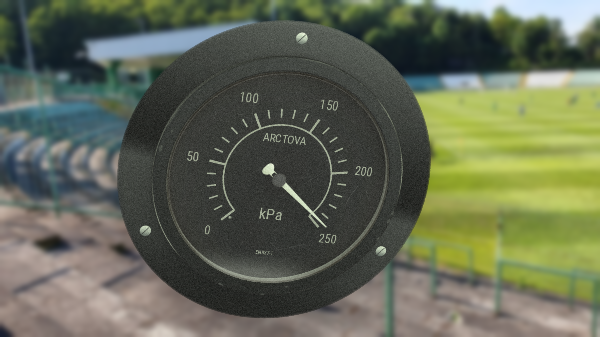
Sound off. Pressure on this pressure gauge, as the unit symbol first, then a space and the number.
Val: kPa 245
